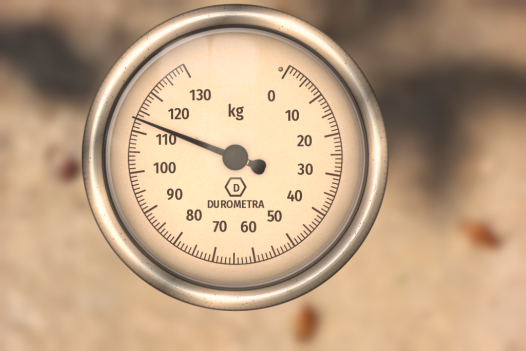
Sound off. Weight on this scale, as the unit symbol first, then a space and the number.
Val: kg 113
